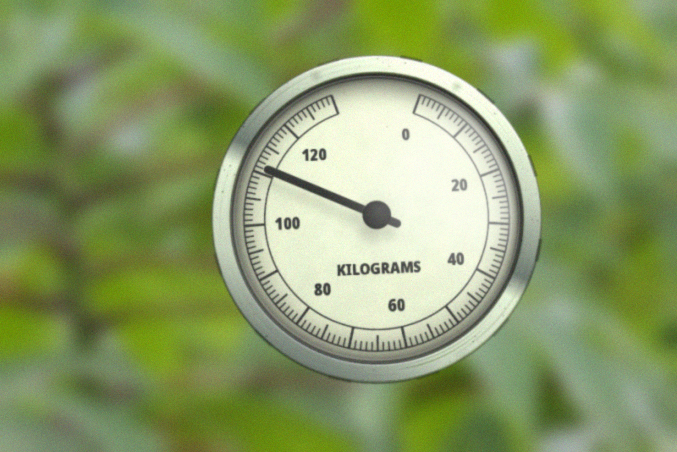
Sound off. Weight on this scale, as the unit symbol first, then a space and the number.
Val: kg 111
